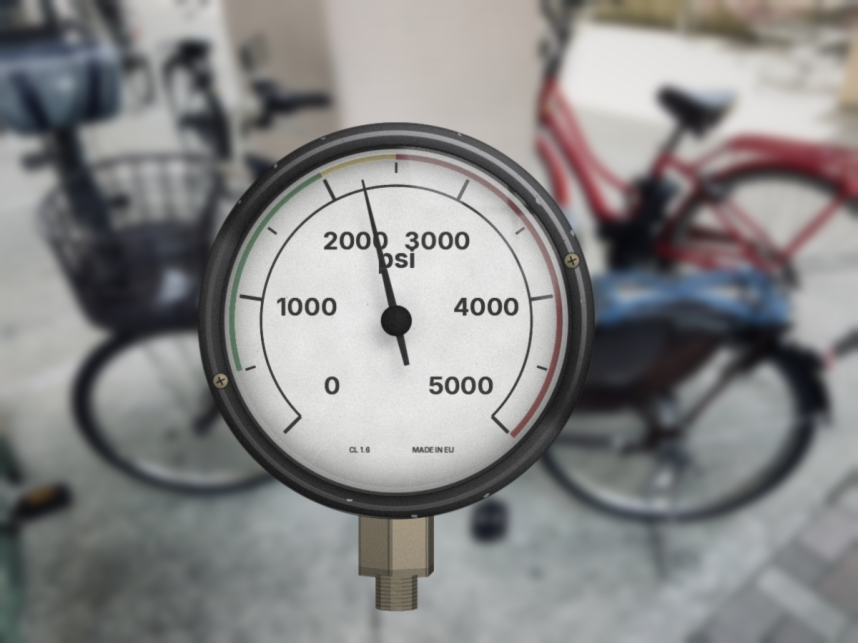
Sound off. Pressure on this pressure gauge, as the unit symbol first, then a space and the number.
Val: psi 2250
